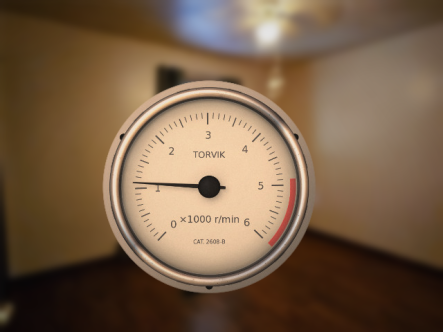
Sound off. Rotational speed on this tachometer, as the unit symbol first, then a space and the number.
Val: rpm 1100
